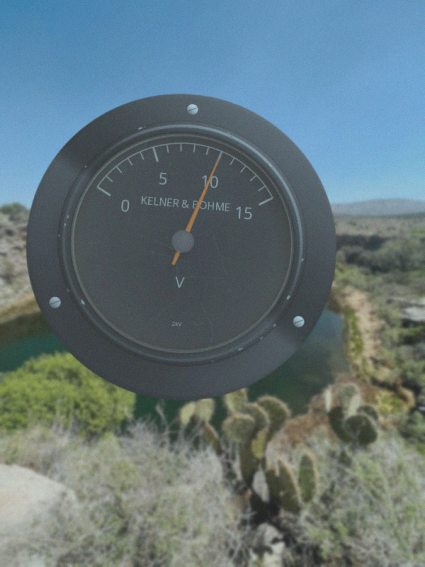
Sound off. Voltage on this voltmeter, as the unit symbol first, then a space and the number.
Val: V 10
